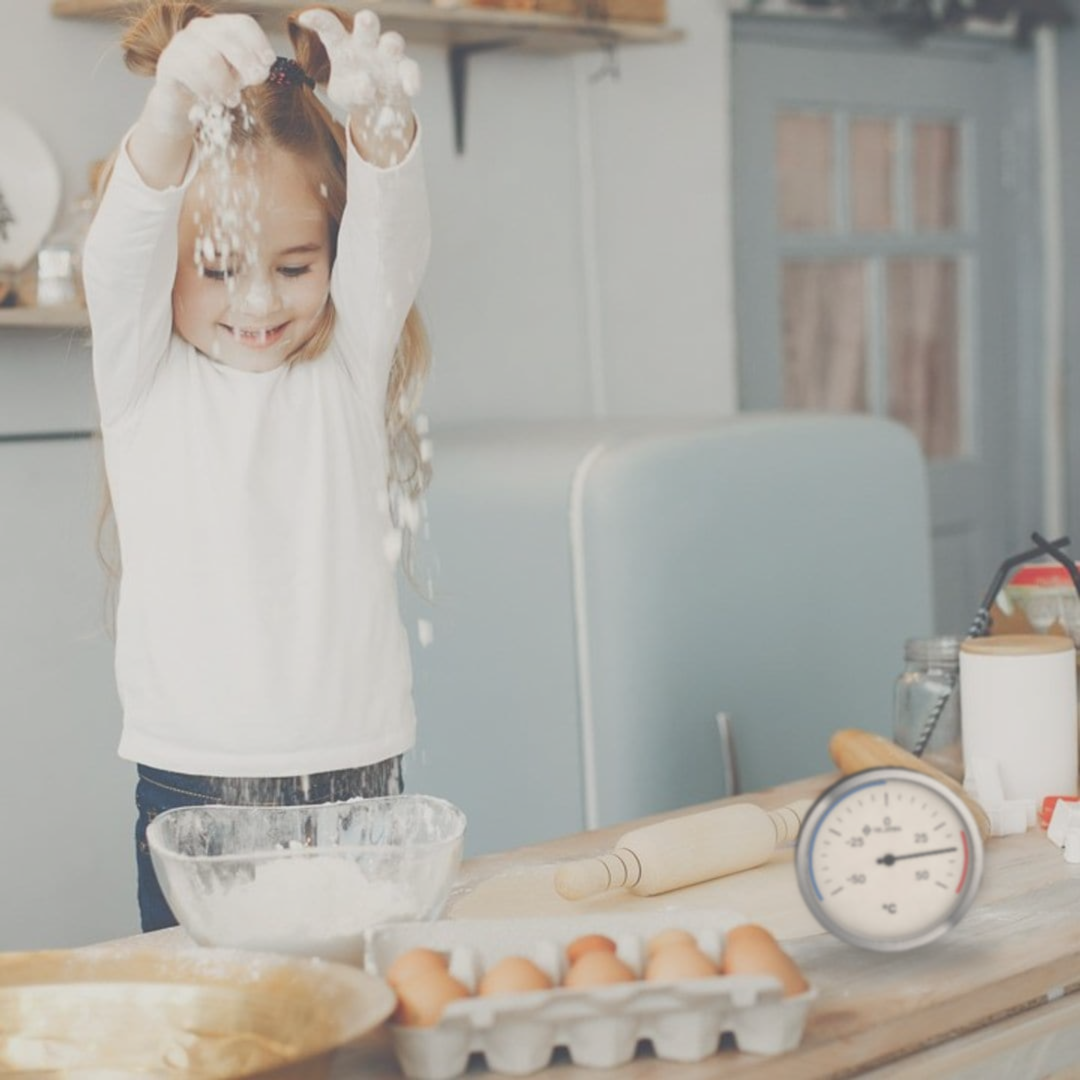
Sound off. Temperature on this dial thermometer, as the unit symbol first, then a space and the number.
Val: °C 35
